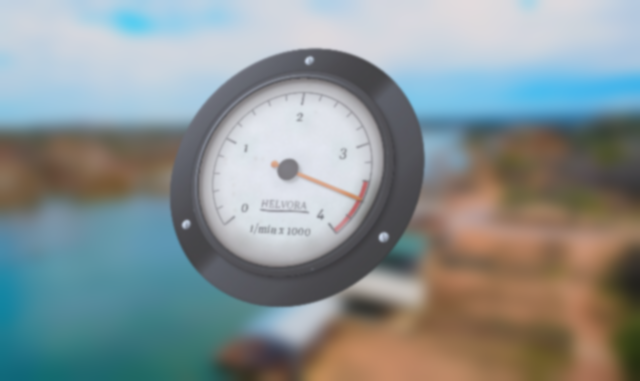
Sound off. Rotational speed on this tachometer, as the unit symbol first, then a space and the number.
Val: rpm 3600
